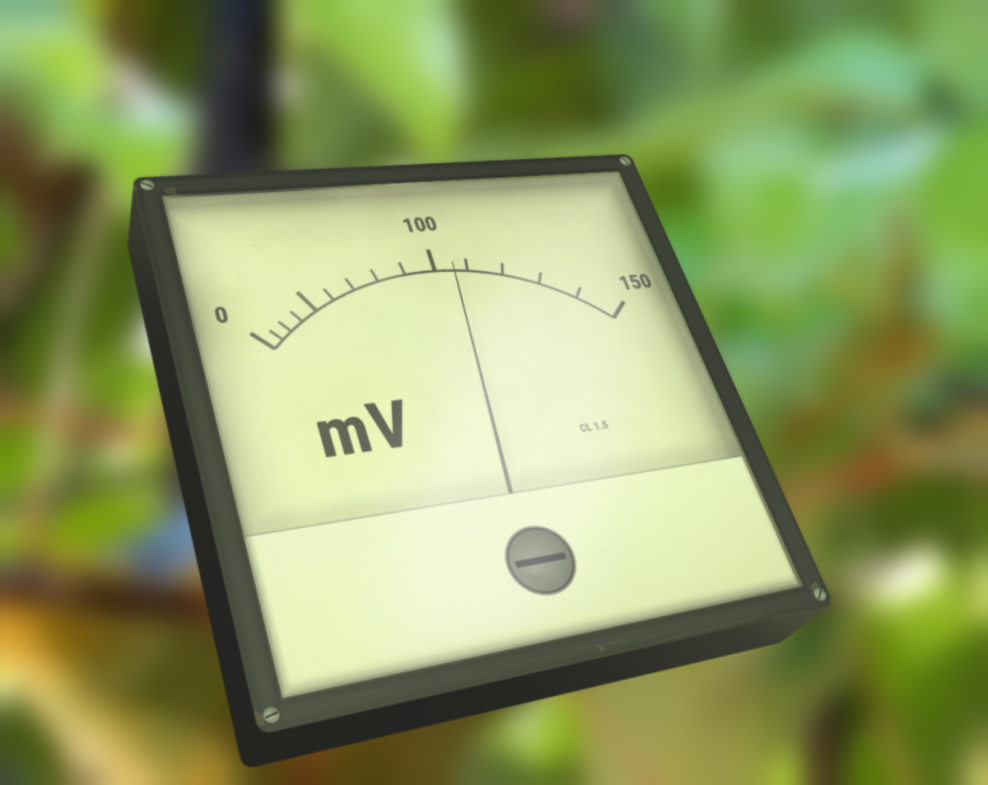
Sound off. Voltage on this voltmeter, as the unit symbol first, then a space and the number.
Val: mV 105
